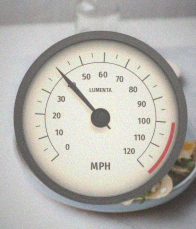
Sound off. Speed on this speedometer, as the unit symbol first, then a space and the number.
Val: mph 40
